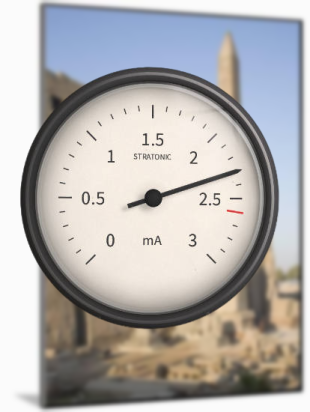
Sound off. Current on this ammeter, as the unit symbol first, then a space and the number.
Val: mA 2.3
